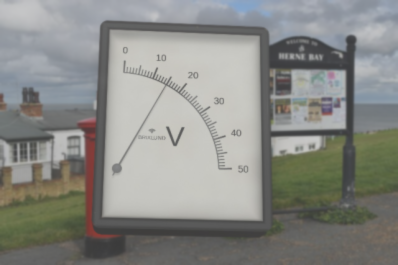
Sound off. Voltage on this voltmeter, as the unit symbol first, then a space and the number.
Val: V 15
